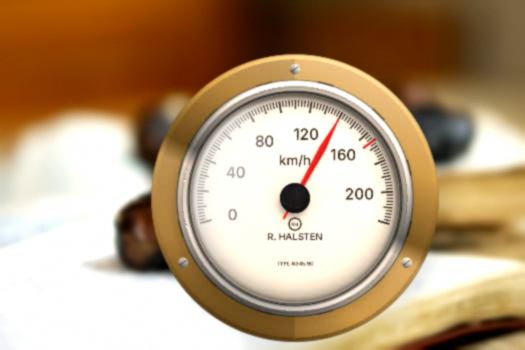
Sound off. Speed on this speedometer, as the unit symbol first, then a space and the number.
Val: km/h 140
